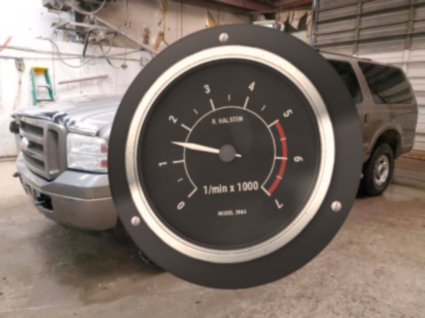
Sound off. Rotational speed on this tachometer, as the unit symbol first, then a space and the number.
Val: rpm 1500
